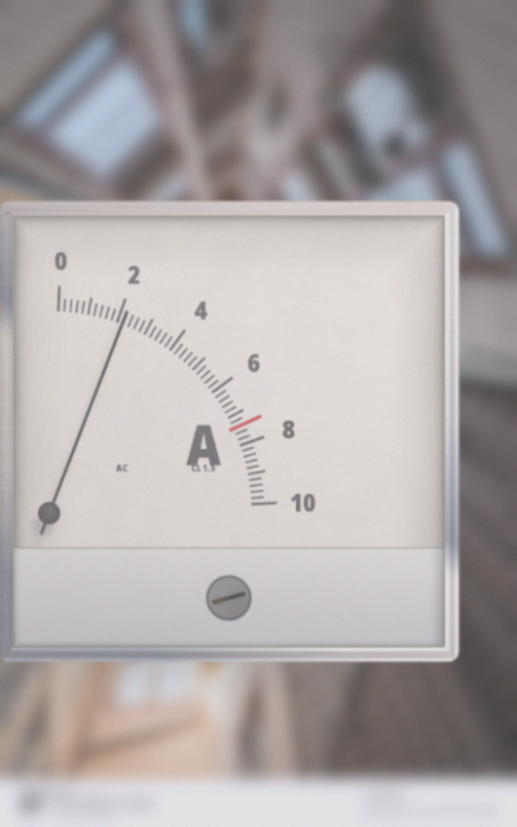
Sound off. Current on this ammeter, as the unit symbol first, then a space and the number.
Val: A 2.2
